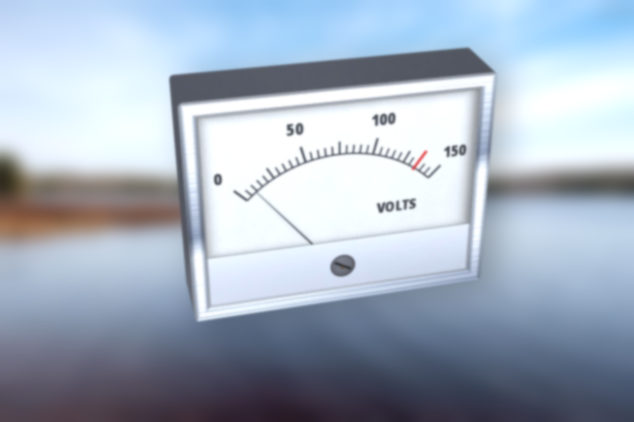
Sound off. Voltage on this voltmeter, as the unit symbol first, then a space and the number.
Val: V 10
